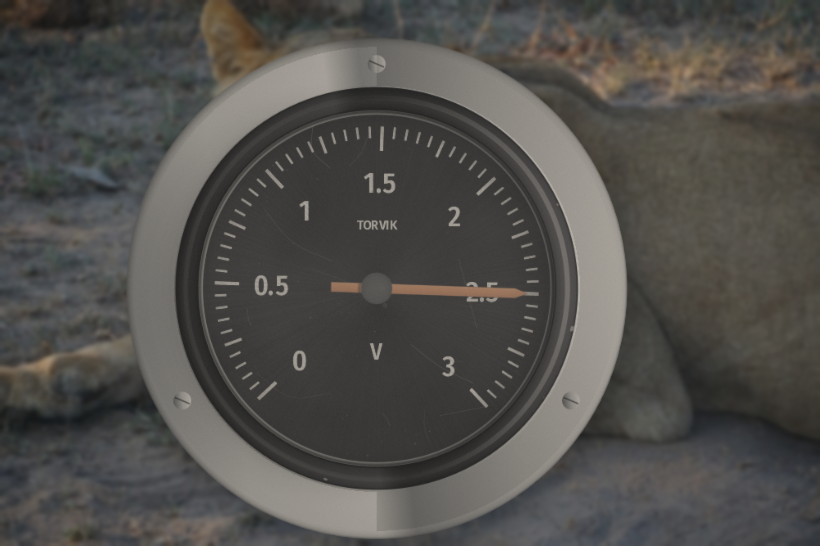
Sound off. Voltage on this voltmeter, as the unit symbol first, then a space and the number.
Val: V 2.5
